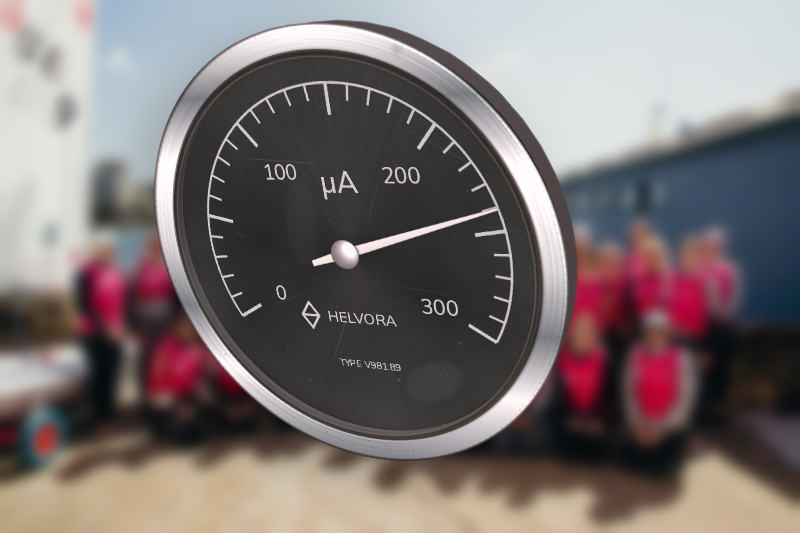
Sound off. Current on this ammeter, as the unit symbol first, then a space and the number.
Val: µA 240
